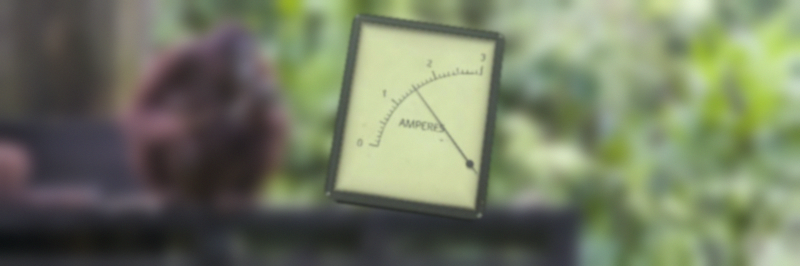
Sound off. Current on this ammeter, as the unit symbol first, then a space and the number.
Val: A 1.5
